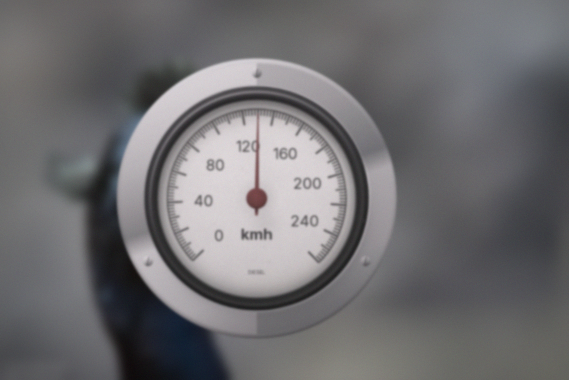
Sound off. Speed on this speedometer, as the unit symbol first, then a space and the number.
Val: km/h 130
